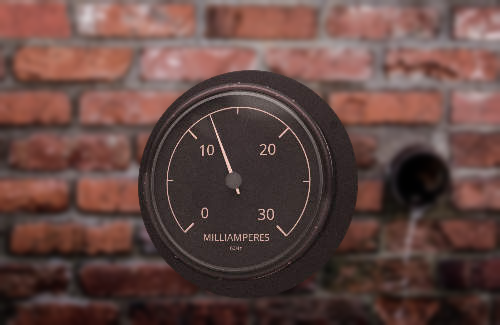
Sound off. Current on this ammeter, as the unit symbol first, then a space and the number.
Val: mA 12.5
